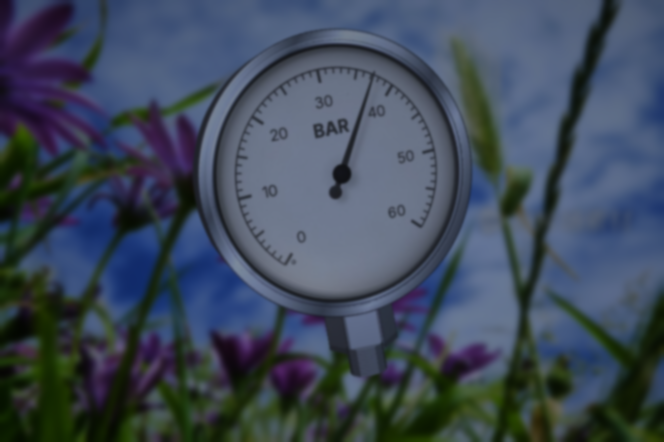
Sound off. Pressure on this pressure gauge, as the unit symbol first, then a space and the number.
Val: bar 37
